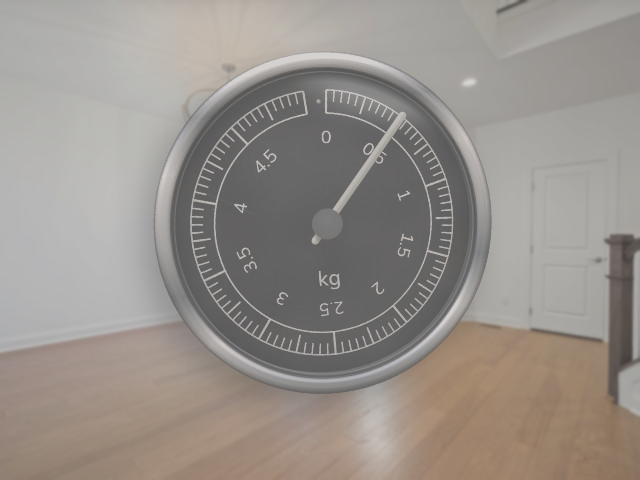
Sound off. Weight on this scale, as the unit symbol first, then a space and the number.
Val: kg 0.5
